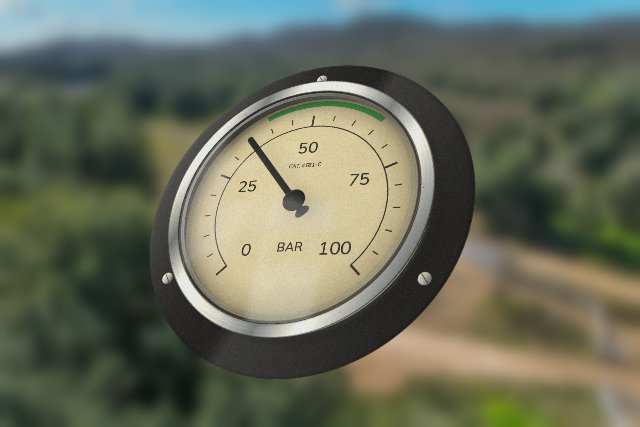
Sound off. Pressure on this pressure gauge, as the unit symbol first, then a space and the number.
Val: bar 35
